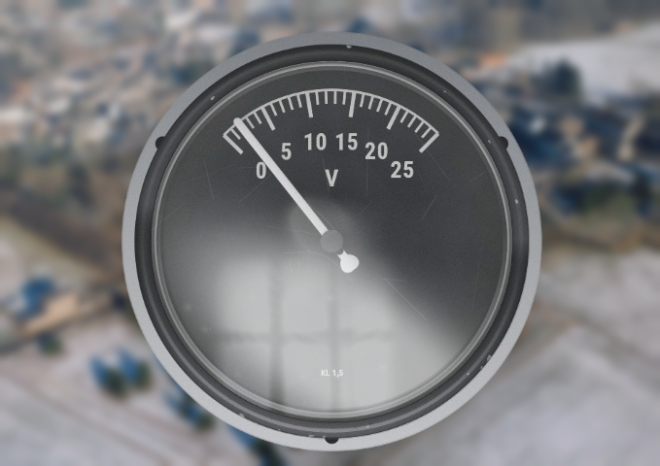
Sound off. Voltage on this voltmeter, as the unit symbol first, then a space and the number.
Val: V 2
